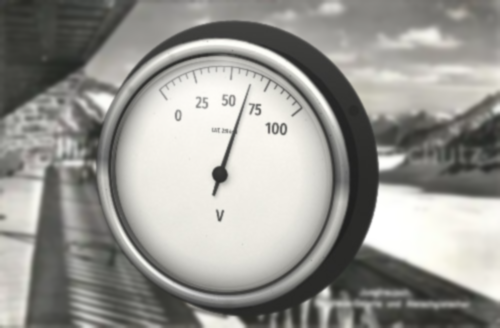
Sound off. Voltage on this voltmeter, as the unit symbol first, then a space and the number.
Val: V 65
